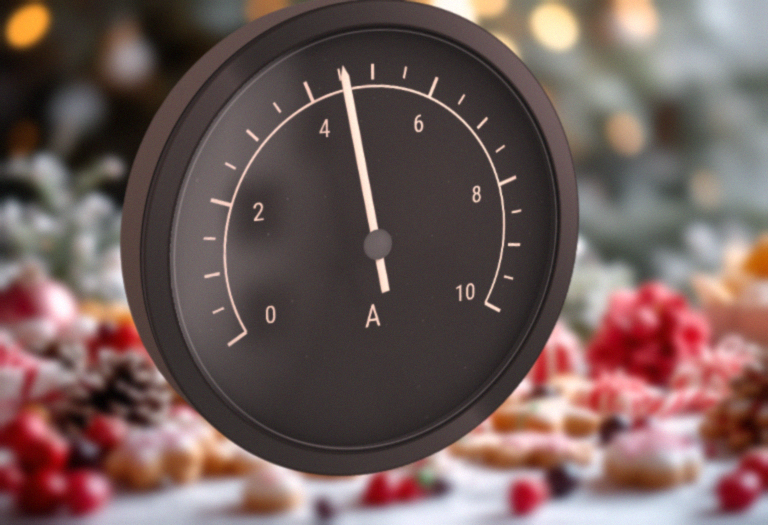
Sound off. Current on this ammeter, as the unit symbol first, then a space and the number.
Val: A 4.5
